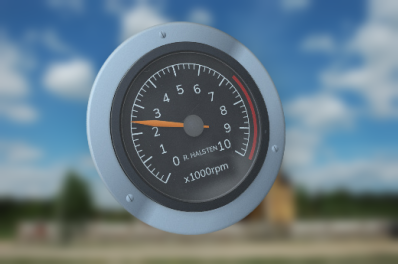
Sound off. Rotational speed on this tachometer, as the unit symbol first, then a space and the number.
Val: rpm 2400
